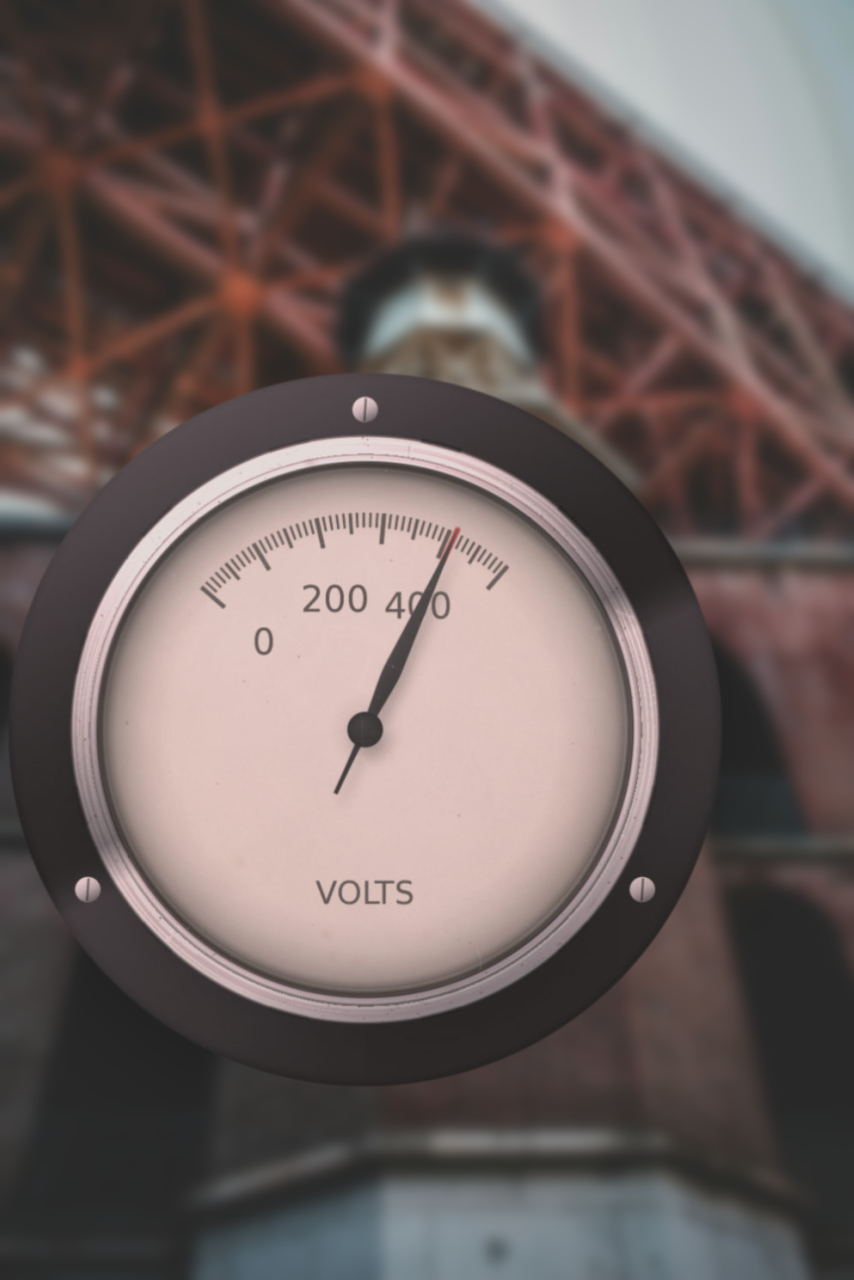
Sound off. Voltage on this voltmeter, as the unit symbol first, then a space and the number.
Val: V 410
